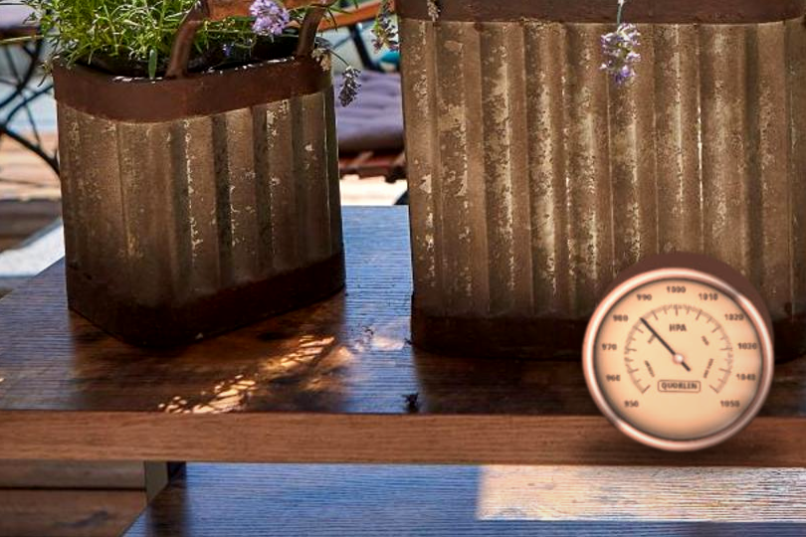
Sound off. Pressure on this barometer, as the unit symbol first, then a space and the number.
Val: hPa 985
